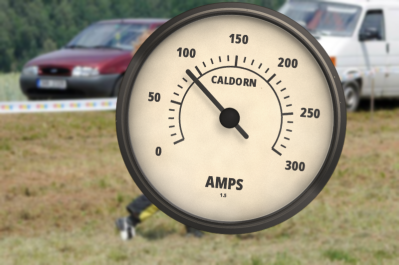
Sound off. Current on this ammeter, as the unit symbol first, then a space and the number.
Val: A 90
